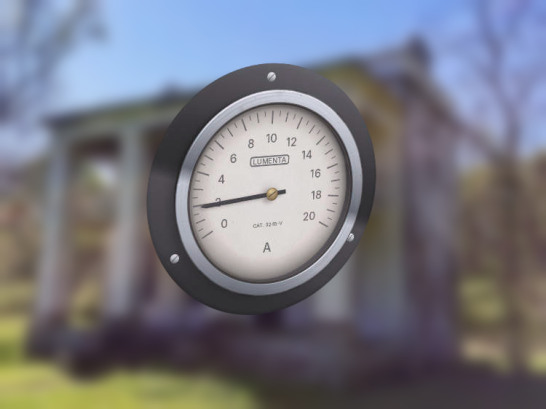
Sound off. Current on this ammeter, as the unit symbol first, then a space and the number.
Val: A 2
